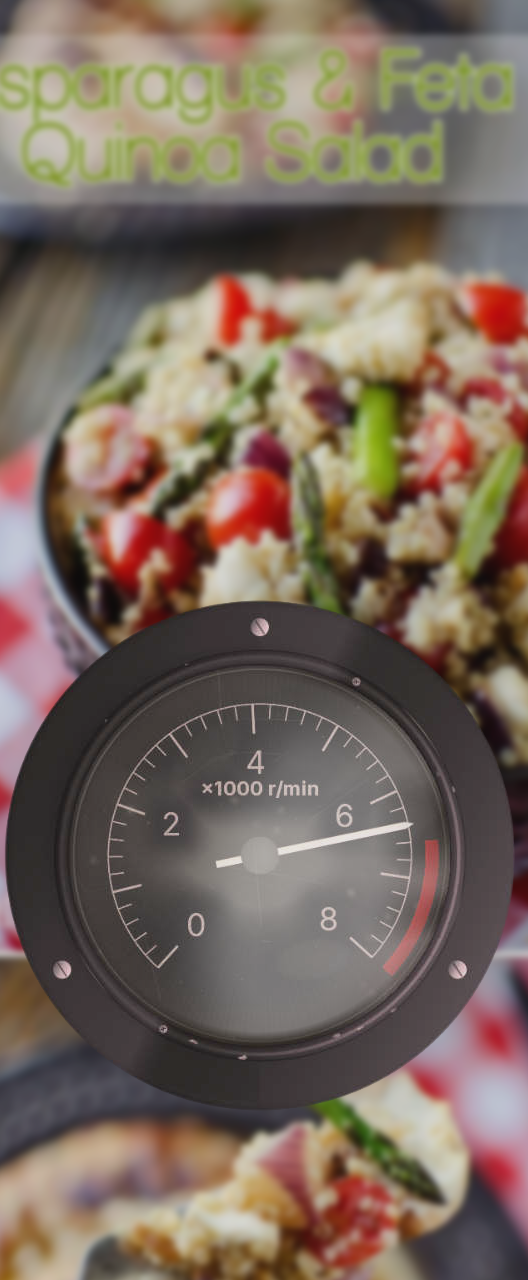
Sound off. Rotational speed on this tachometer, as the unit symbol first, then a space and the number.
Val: rpm 6400
